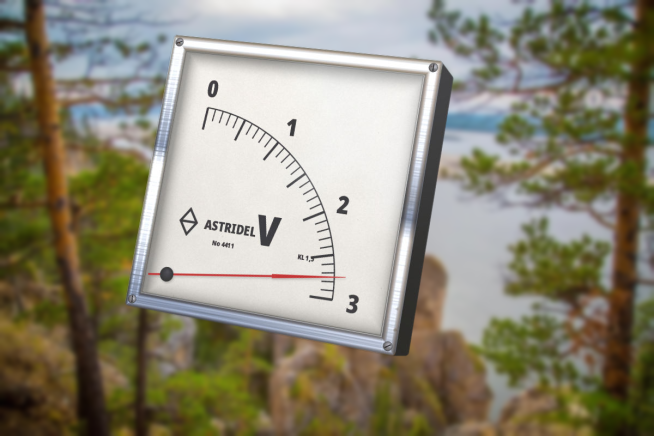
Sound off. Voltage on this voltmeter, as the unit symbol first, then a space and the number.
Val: V 2.75
